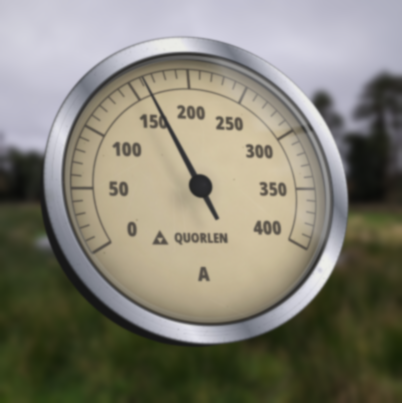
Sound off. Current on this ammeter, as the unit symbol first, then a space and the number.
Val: A 160
